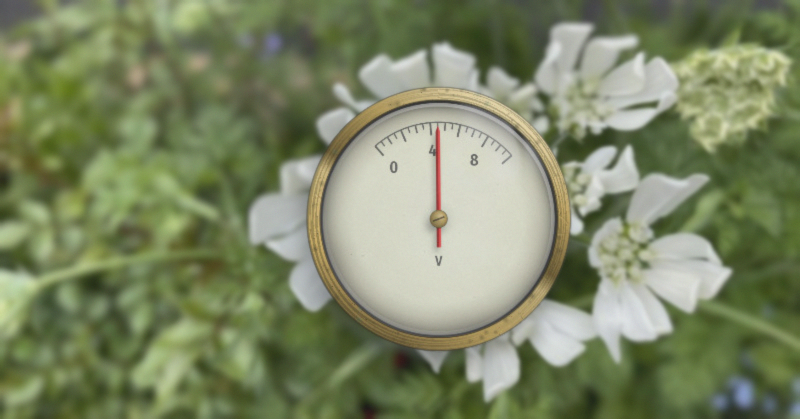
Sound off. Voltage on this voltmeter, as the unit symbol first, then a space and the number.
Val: V 4.5
